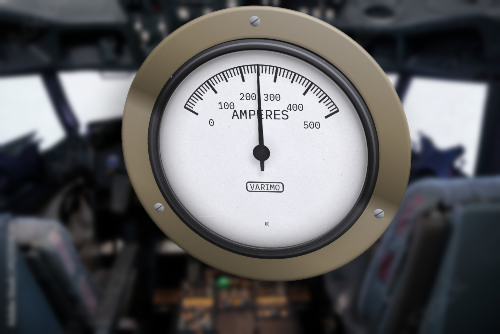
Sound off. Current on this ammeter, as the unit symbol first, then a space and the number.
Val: A 250
